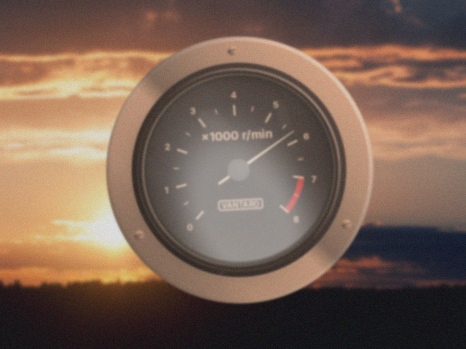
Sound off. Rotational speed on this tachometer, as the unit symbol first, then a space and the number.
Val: rpm 5750
